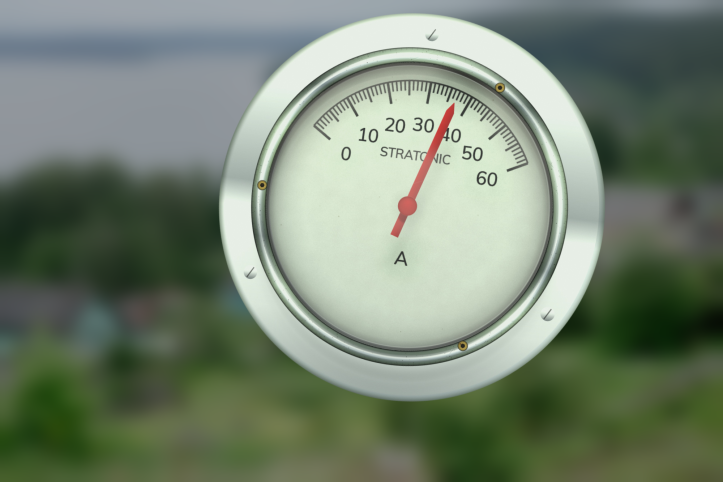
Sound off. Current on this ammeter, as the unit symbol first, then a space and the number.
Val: A 37
